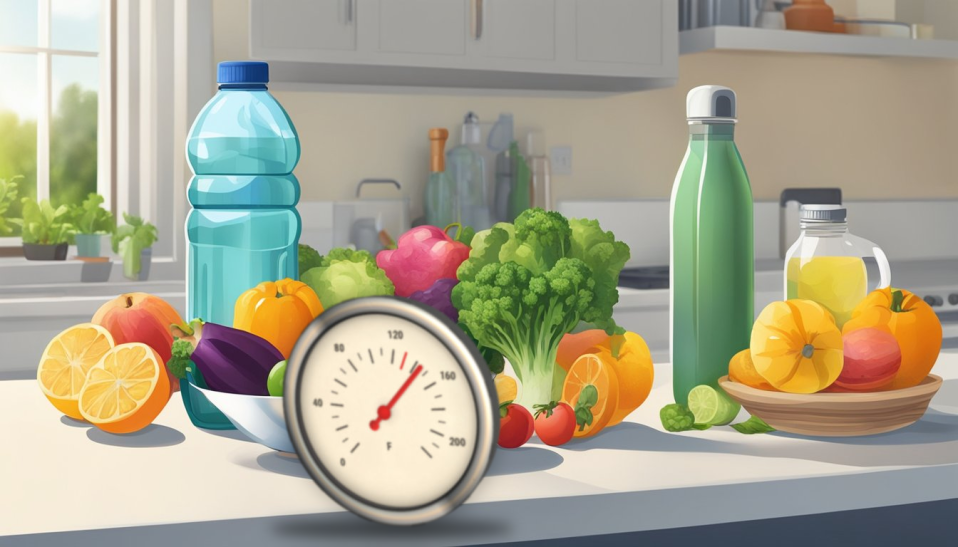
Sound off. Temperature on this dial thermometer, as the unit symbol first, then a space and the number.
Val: °F 145
